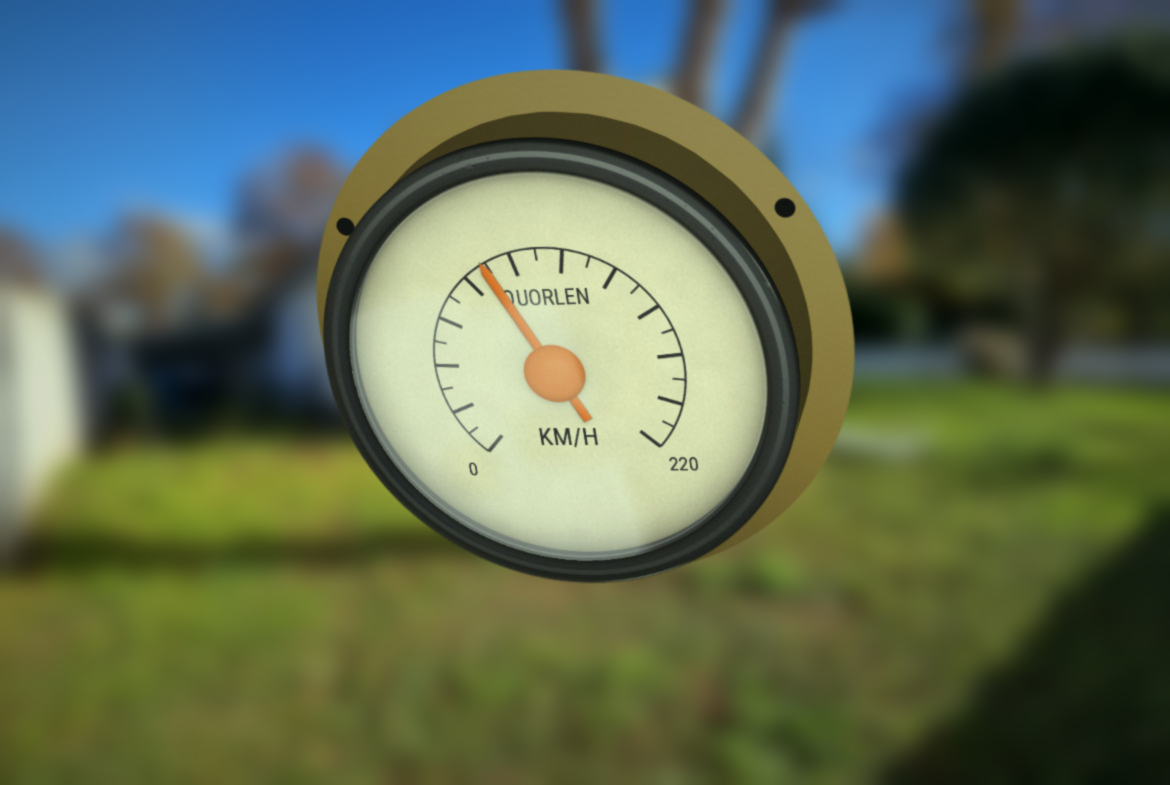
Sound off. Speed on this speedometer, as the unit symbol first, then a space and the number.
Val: km/h 90
